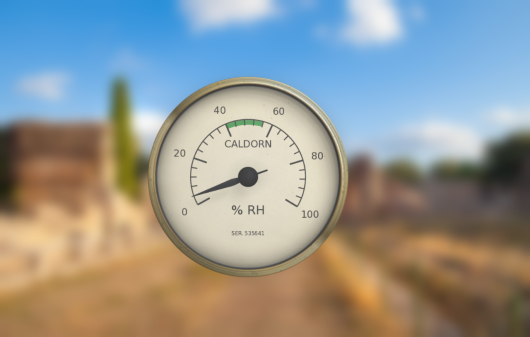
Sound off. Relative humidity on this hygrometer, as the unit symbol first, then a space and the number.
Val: % 4
